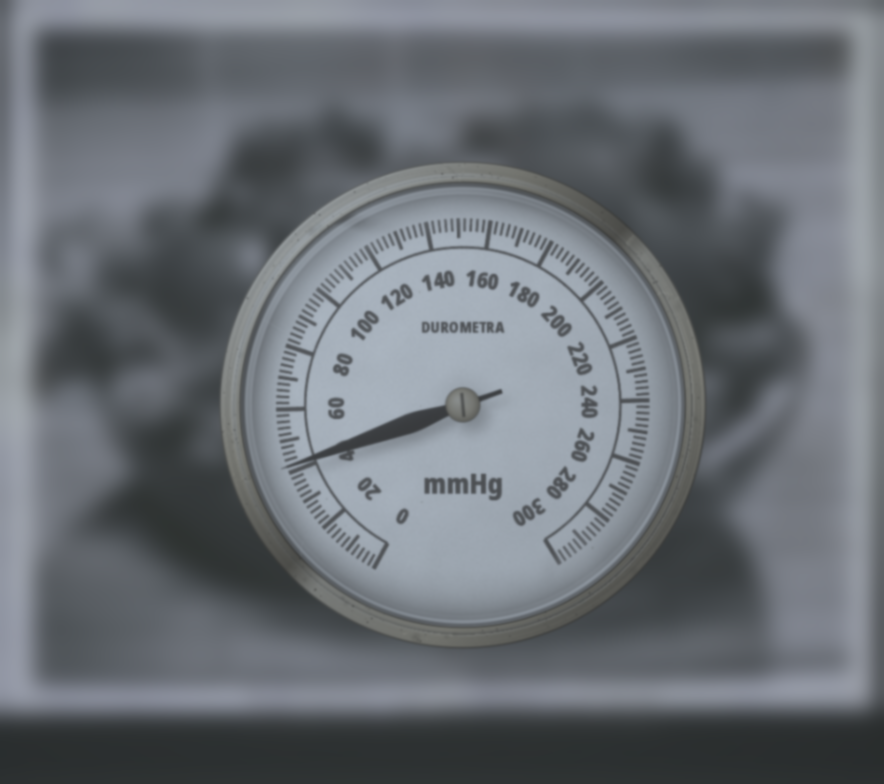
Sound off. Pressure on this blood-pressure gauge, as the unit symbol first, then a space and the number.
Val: mmHg 42
